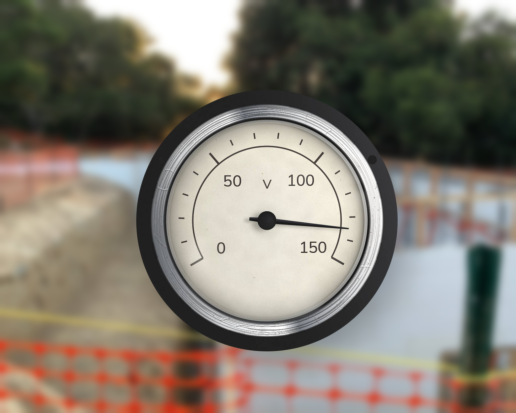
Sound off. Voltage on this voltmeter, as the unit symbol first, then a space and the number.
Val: V 135
